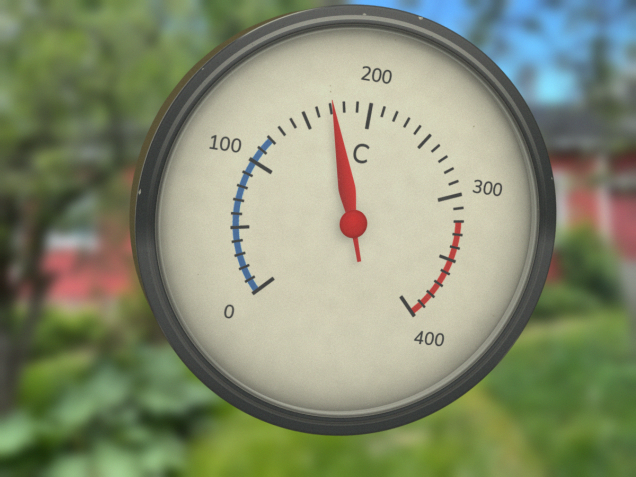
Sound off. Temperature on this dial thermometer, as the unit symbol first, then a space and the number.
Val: °C 170
